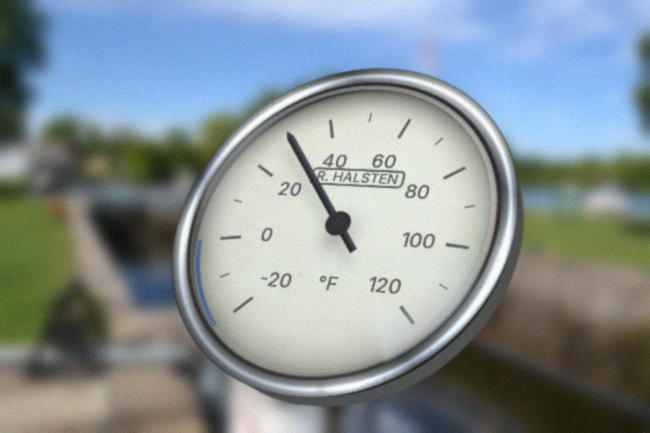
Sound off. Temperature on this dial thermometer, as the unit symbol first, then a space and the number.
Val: °F 30
